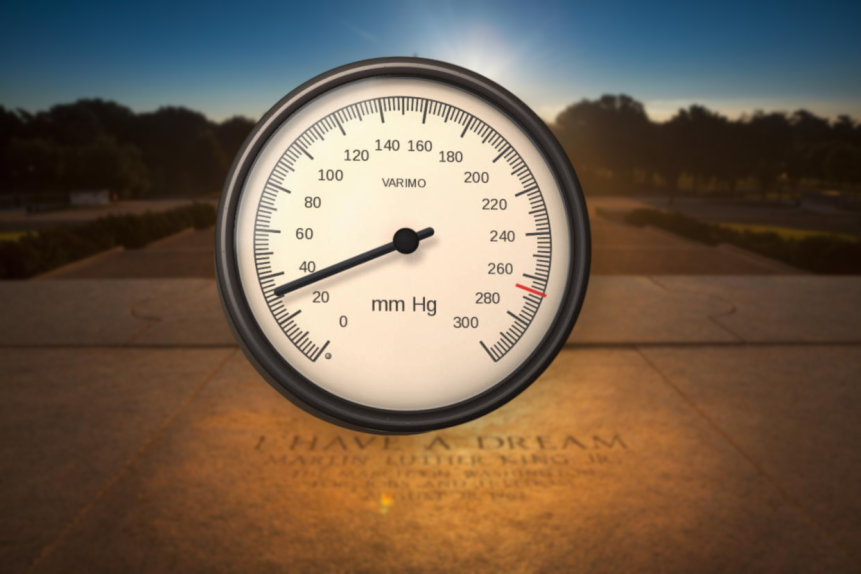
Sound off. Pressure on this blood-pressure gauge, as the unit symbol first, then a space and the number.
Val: mmHg 32
